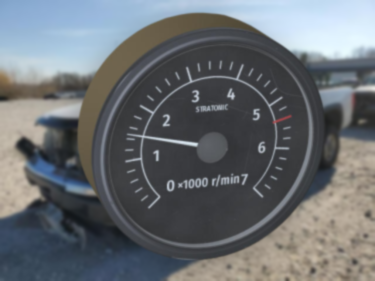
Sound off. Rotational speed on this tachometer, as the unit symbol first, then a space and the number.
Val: rpm 1500
